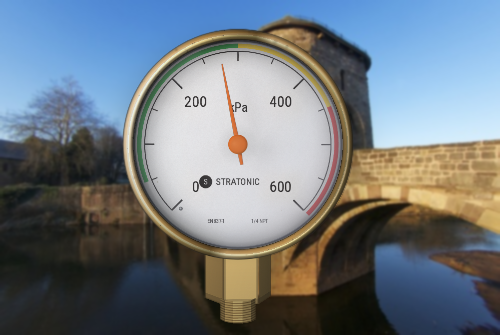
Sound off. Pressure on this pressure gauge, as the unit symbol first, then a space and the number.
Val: kPa 275
